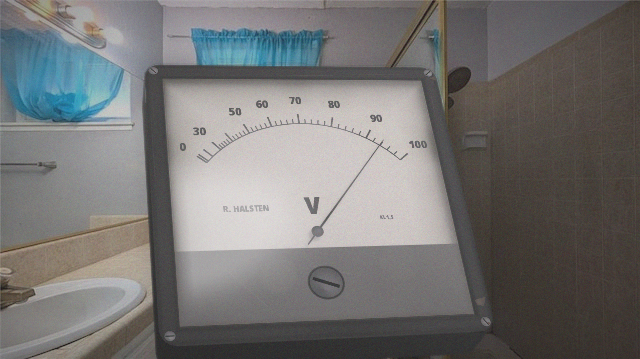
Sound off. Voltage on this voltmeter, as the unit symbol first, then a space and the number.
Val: V 94
